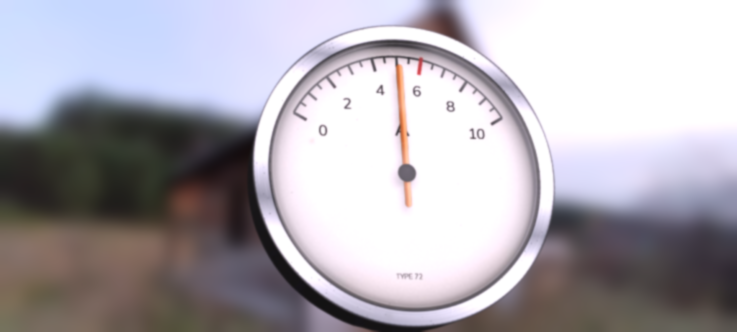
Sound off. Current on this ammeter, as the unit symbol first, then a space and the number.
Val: A 5
